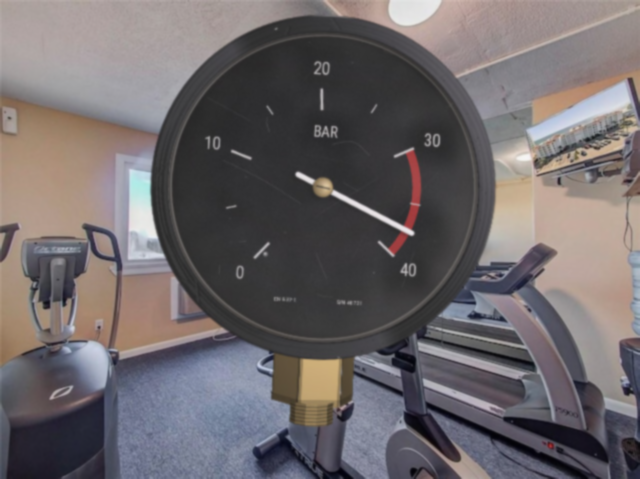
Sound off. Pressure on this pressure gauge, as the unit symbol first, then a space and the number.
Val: bar 37.5
